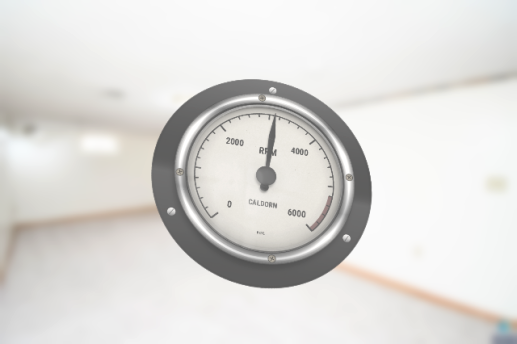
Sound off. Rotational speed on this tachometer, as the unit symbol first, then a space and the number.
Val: rpm 3100
